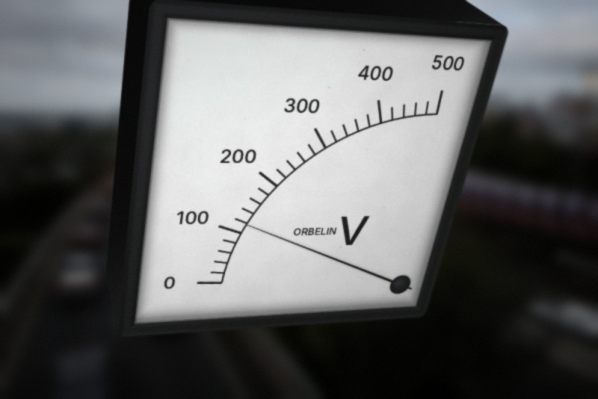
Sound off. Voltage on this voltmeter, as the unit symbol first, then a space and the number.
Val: V 120
